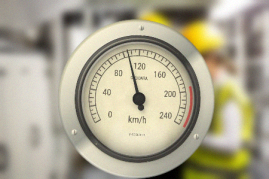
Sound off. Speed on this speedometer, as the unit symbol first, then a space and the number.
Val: km/h 105
